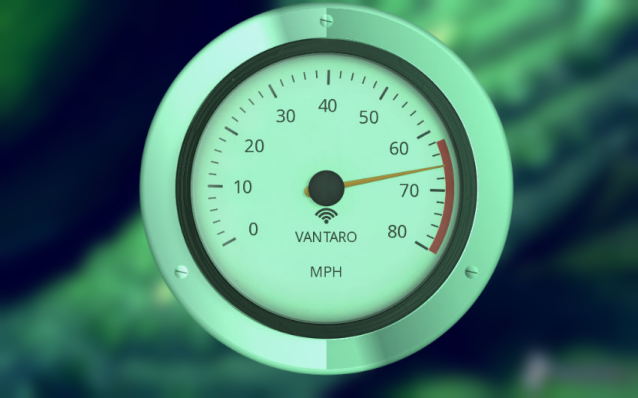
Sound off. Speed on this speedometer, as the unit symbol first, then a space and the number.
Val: mph 66
